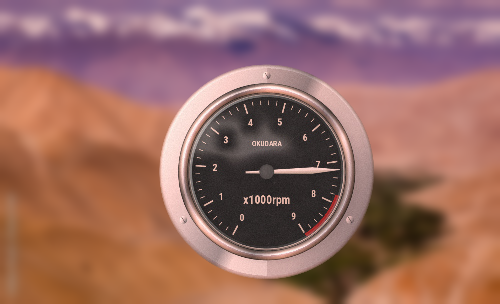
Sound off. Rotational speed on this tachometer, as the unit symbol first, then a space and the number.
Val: rpm 7200
